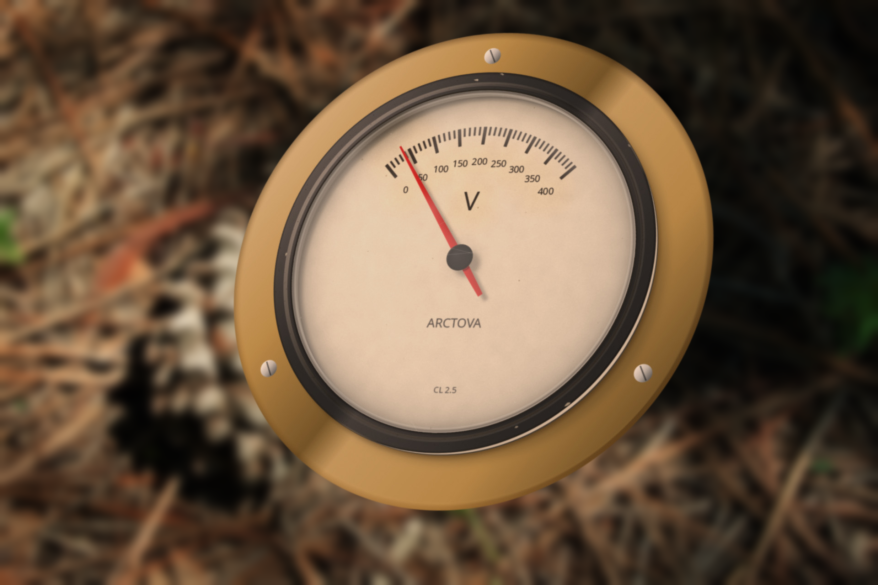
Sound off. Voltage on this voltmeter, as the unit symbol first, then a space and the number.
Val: V 40
